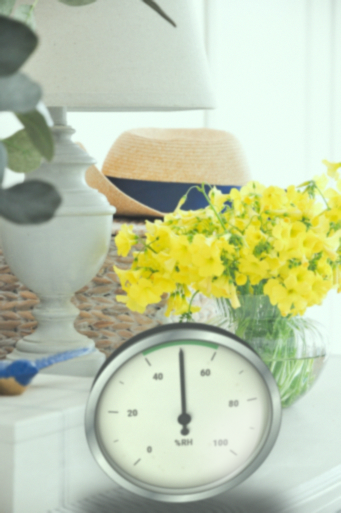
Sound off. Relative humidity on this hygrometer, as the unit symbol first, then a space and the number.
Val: % 50
